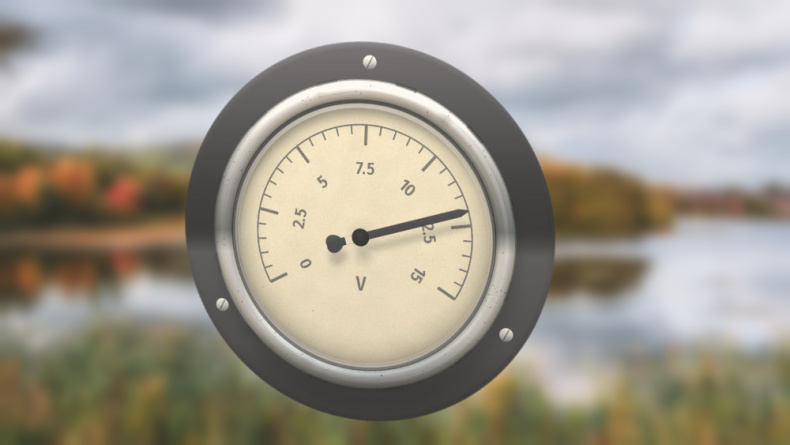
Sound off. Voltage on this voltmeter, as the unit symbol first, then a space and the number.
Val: V 12
